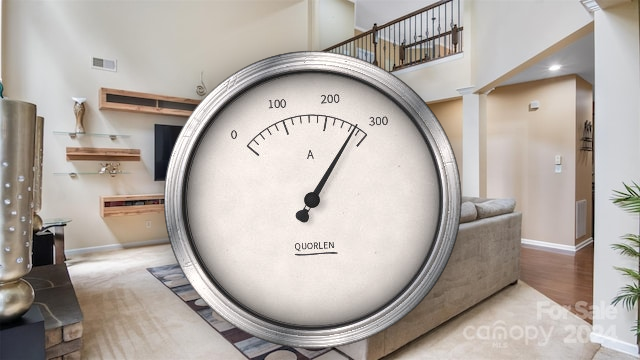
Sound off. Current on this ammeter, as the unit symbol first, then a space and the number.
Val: A 270
